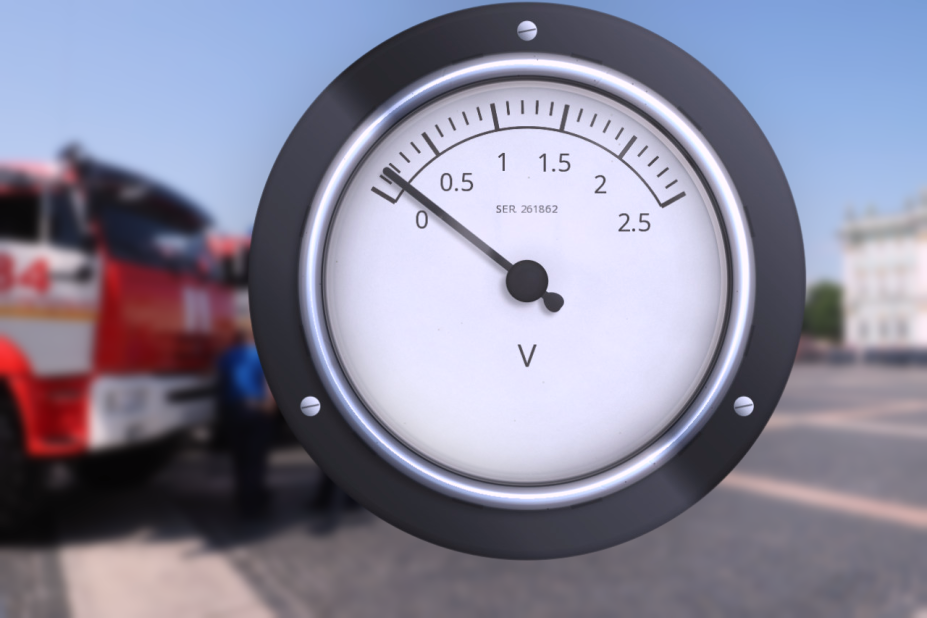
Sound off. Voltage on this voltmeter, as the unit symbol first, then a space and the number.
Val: V 0.15
